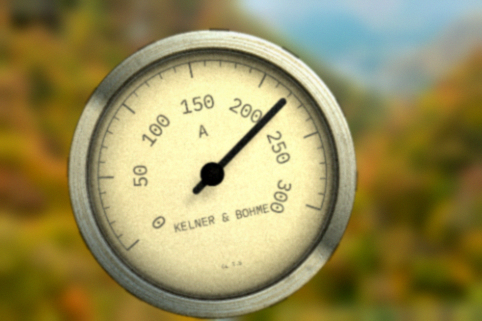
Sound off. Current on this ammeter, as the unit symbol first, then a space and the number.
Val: A 220
